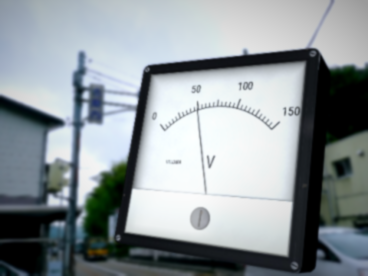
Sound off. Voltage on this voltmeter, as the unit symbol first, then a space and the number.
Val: V 50
